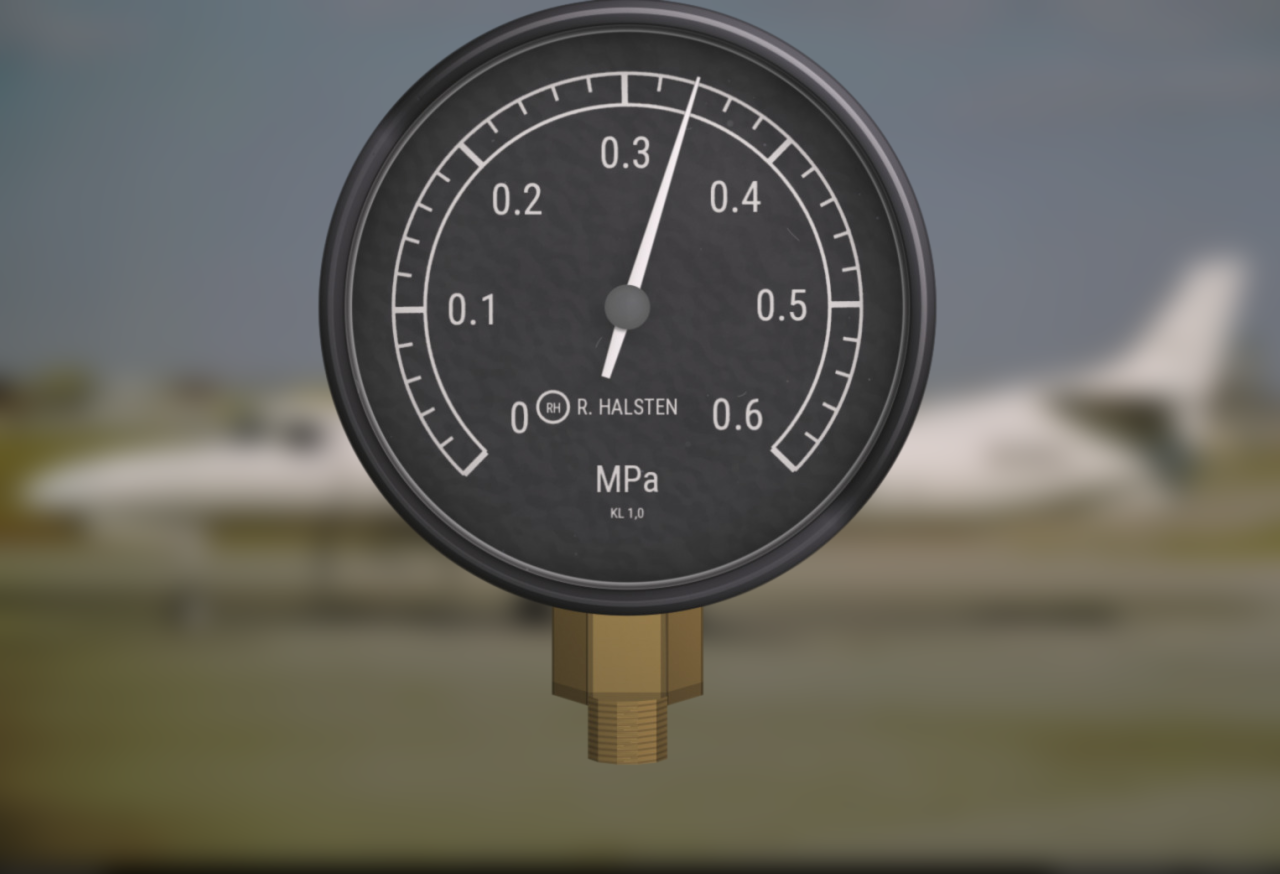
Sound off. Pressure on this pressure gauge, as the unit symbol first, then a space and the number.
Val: MPa 0.34
